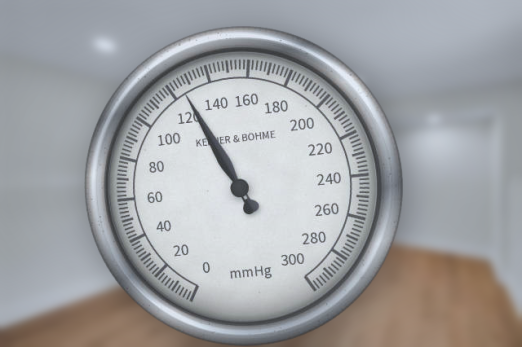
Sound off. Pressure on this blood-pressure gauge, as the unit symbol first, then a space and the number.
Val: mmHg 126
